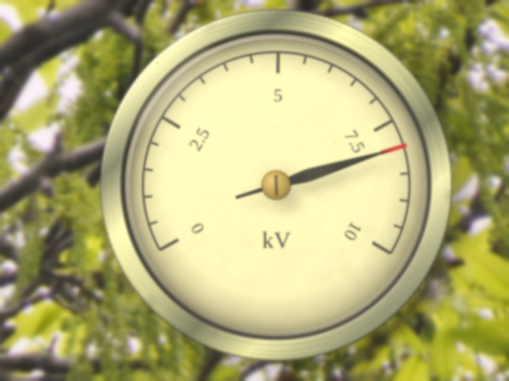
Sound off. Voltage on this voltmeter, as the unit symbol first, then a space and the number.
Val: kV 8
